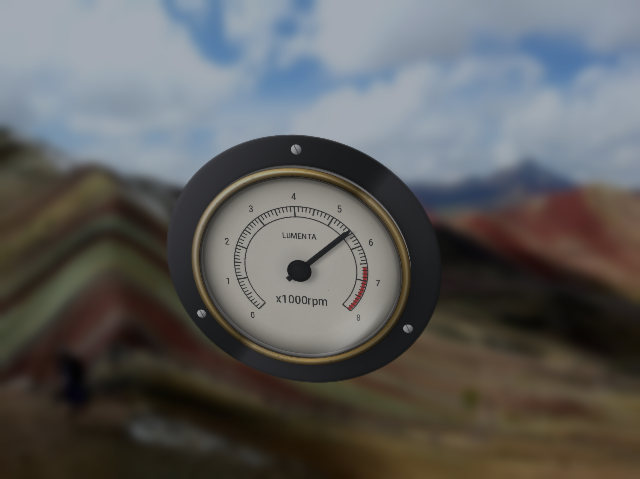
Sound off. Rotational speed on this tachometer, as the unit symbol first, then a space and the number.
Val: rpm 5500
